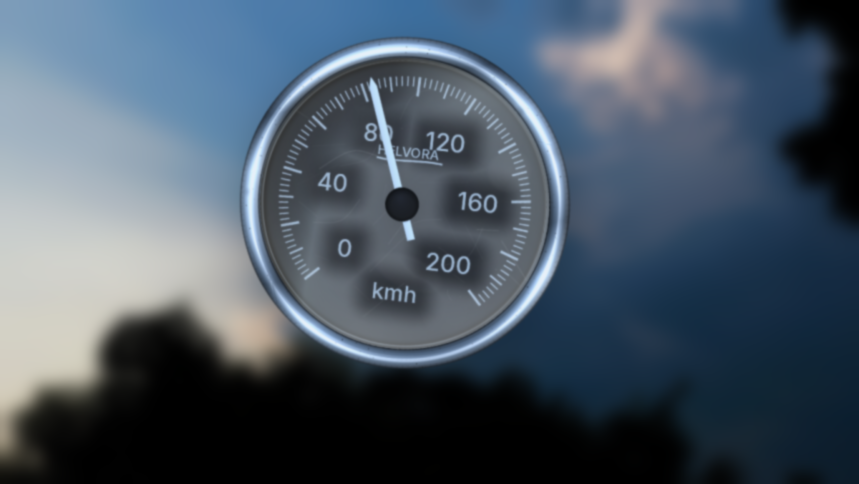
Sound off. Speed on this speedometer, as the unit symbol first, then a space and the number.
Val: km/h 84
